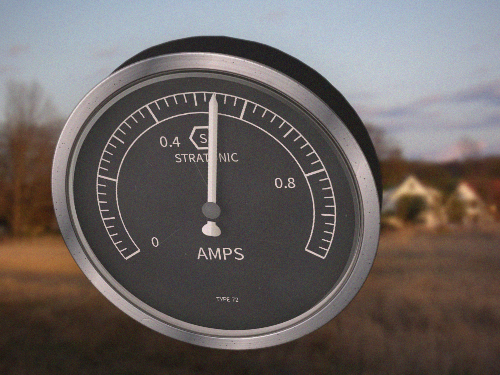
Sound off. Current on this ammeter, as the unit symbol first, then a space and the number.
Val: A 0.54
